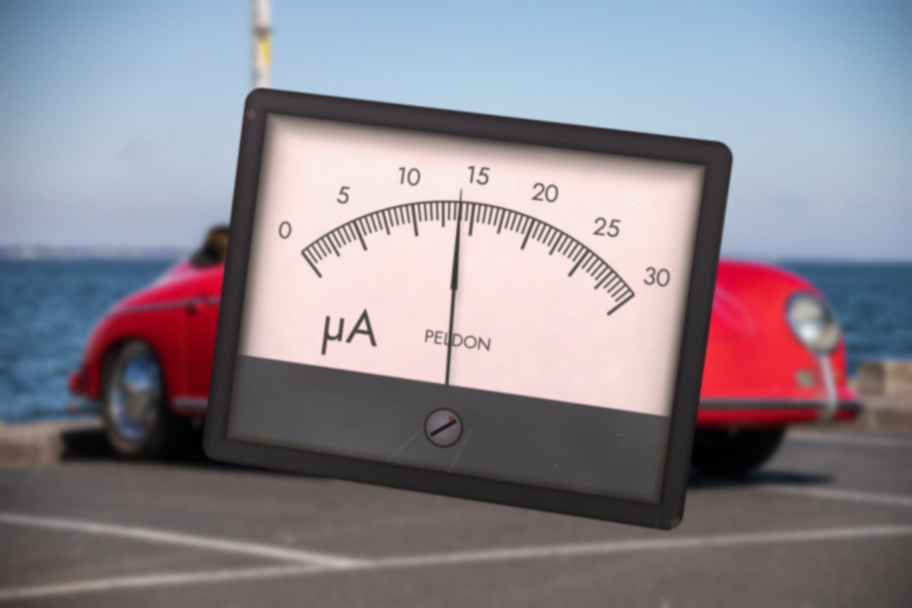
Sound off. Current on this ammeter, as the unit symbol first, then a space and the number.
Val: µA 14
